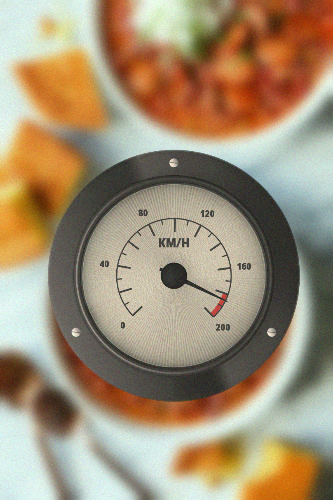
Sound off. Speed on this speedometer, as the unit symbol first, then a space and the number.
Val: km/h 185
